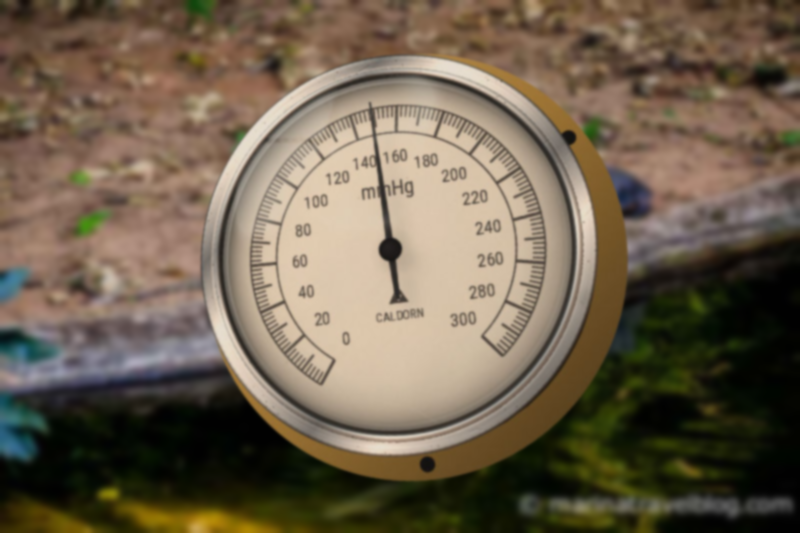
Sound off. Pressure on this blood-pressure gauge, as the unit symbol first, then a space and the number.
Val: mmHg 150
